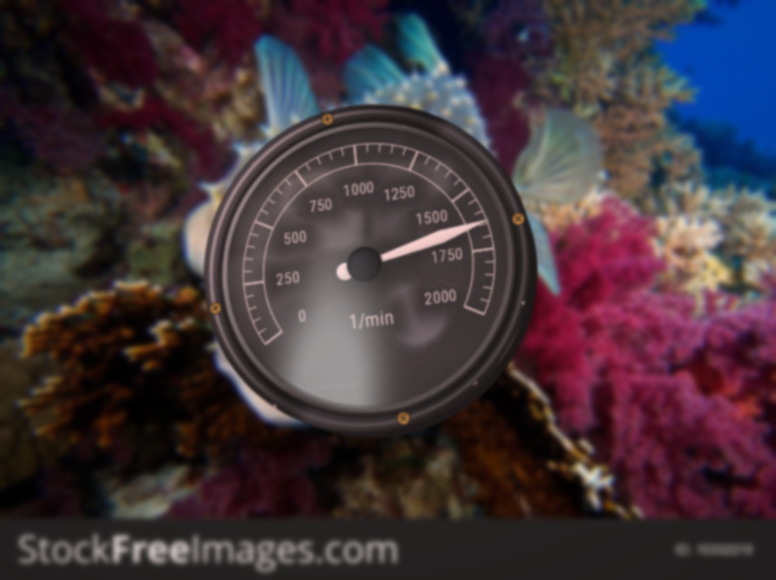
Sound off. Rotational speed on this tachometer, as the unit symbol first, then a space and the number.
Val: rpm 1650
